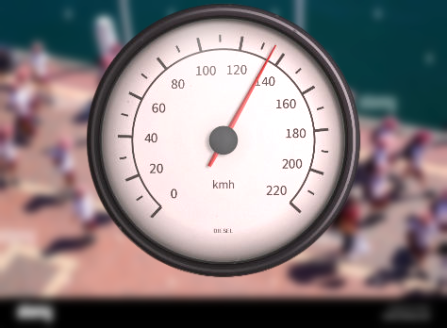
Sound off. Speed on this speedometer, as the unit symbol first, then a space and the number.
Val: km/h 135
